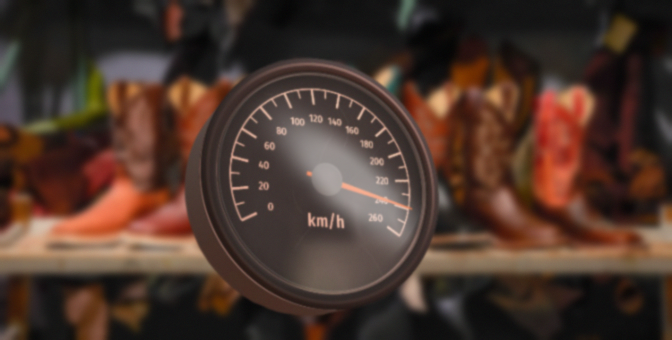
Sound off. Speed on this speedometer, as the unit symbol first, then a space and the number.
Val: km/h 240
